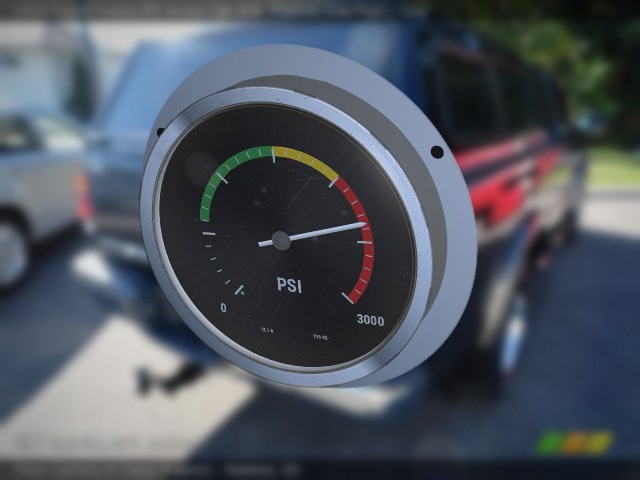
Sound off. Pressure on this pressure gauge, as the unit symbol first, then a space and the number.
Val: psi 2350
